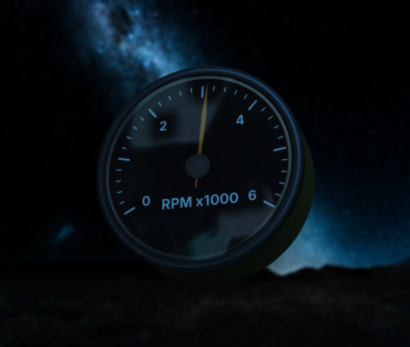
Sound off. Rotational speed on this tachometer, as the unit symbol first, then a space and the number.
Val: rpm 3100
